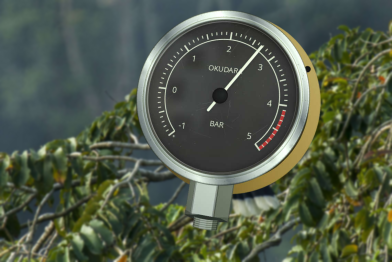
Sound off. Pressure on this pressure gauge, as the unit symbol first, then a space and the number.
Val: bar 2.7
